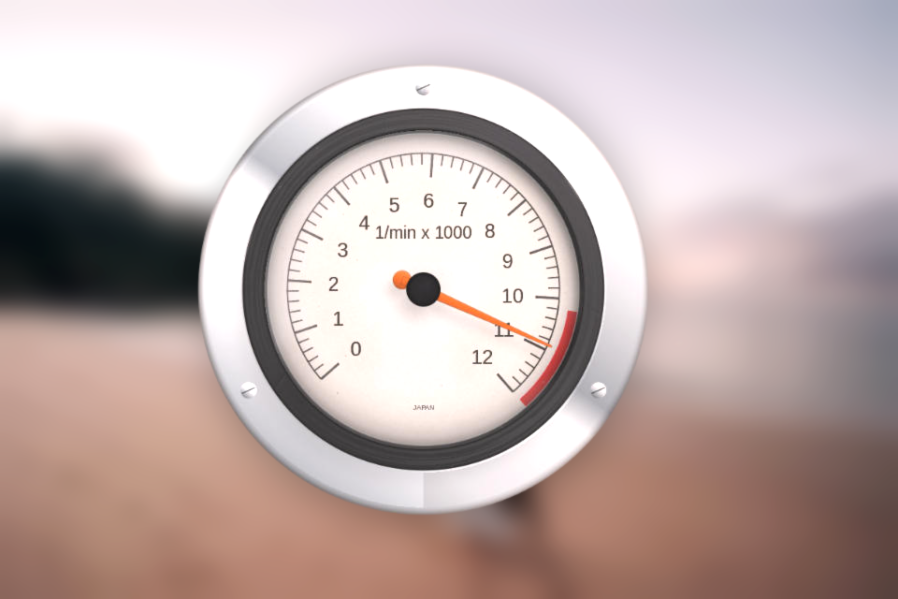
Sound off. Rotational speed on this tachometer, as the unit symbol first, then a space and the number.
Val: rpm 10900
